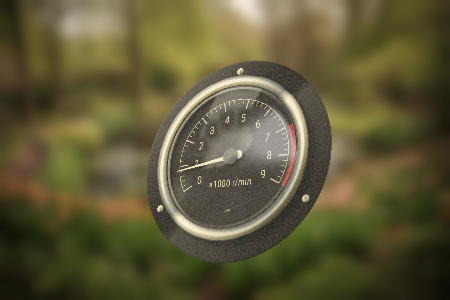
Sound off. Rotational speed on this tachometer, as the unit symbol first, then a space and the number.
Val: rpm 800
